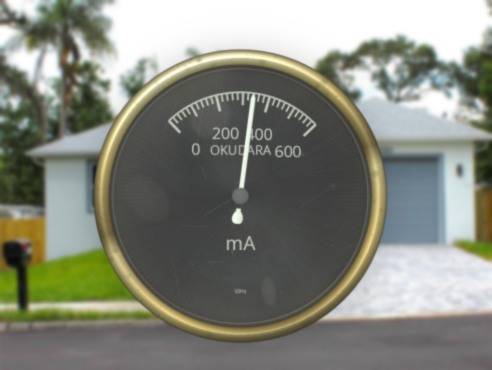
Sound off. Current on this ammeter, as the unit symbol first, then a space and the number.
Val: mA 340
